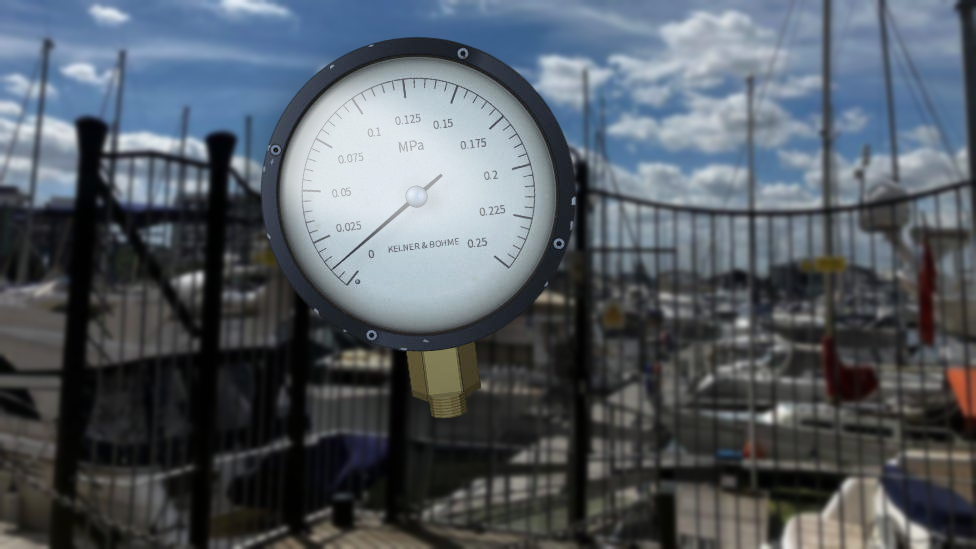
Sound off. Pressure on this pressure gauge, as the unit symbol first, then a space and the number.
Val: MPa 0.01
